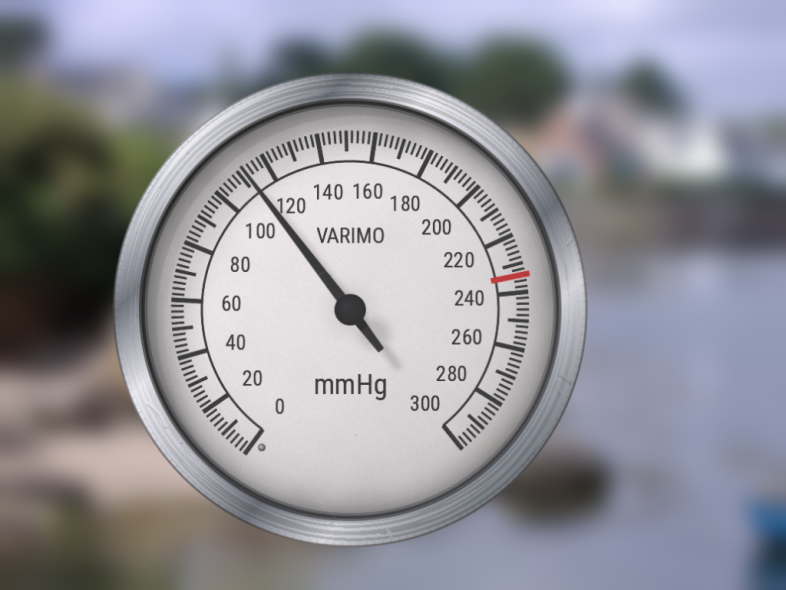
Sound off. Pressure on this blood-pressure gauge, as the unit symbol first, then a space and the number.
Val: mmHg 112
